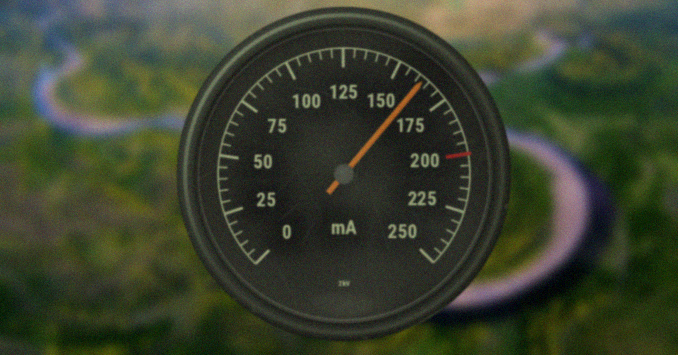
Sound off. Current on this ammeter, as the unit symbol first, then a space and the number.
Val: mA 162.5
